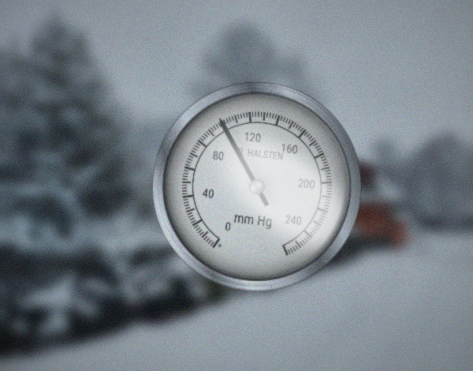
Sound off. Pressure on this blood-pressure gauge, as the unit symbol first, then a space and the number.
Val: mmHg 100
